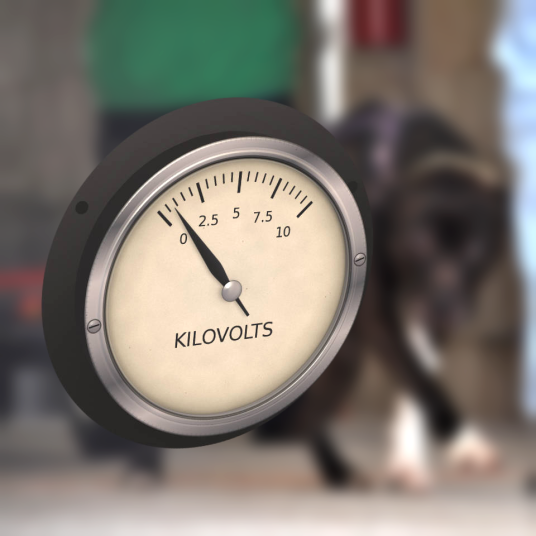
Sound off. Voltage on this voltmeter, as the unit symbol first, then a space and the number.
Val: kV 0.75
